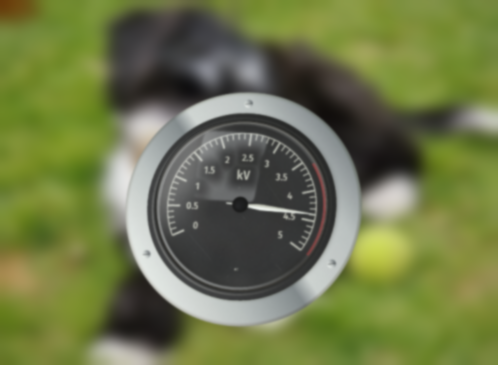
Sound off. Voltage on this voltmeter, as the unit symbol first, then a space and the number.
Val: kV 4.4
